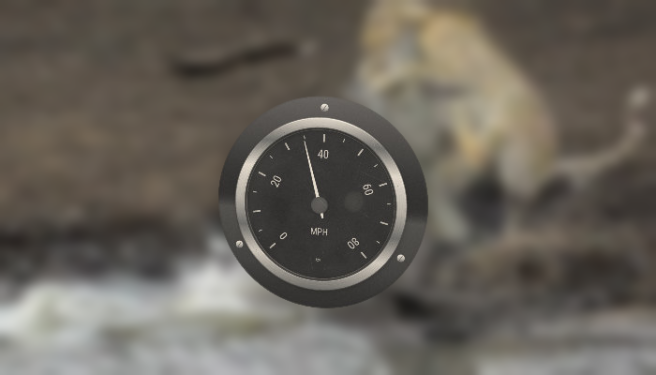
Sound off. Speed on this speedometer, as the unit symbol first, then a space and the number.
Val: mph 35
